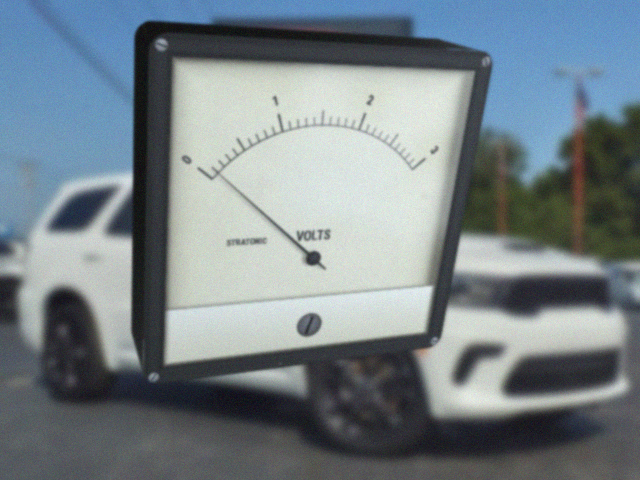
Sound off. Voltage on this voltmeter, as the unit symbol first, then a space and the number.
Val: V 0.1
